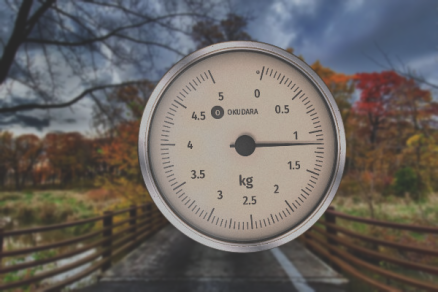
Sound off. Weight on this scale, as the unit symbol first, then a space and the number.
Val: kg 1.15
